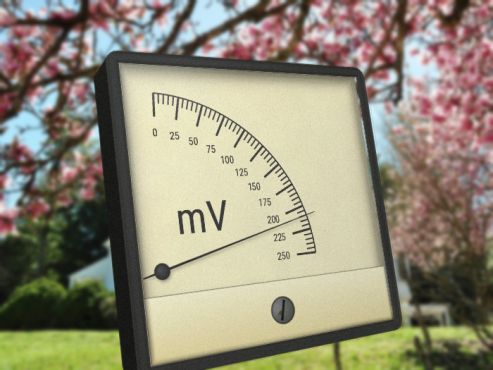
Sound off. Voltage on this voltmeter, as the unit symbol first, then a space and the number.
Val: mV 210
